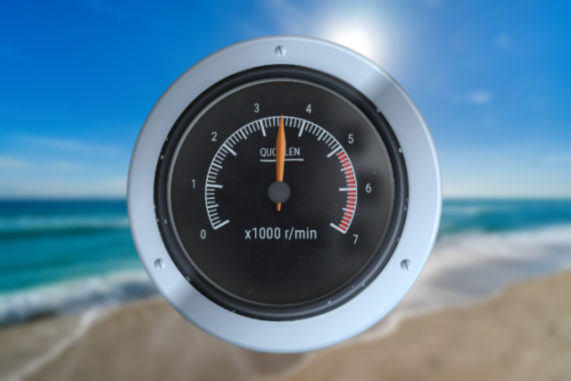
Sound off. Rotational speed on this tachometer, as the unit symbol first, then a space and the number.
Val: rpm 3500
